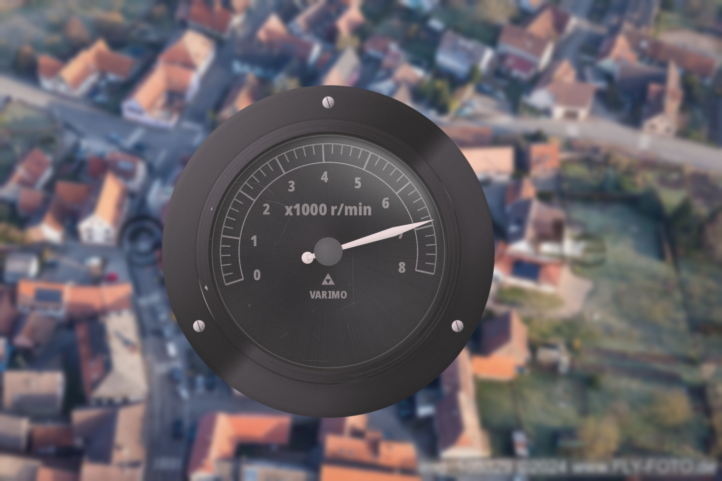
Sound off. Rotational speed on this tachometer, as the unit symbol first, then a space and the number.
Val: rpm 6900
